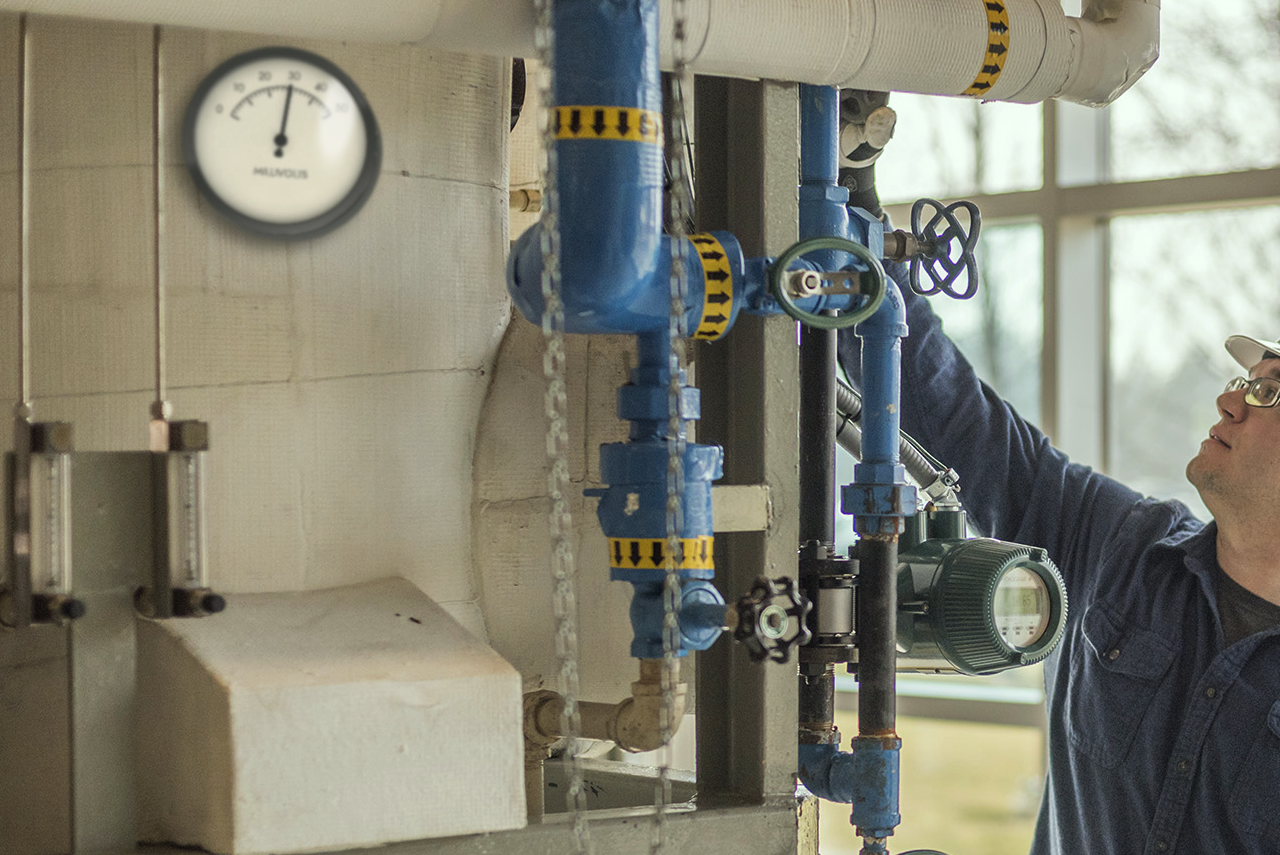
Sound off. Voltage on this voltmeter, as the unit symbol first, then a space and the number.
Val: mV 30
